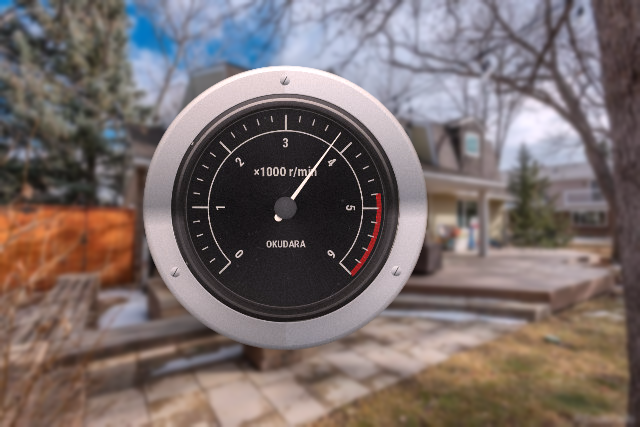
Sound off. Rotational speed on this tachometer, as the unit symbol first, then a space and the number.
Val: rpm 3800
